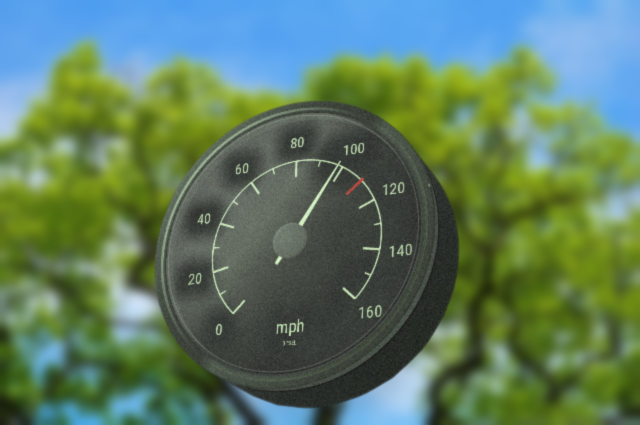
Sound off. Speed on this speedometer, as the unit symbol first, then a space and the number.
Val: mph 100
